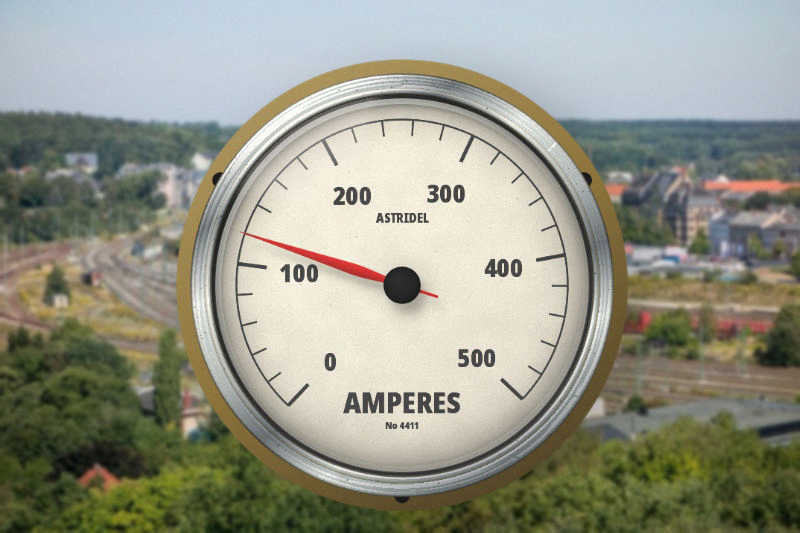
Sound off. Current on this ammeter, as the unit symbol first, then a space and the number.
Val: A 120
